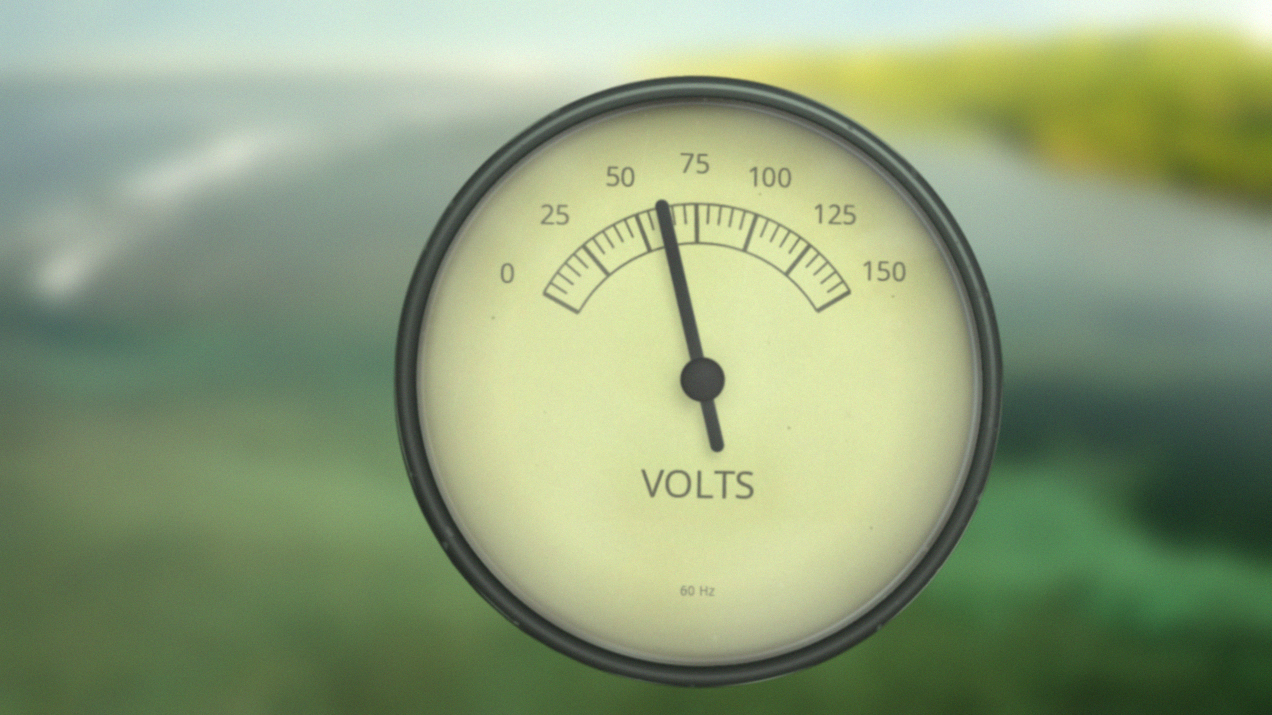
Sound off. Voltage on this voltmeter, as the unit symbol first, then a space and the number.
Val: V 60
